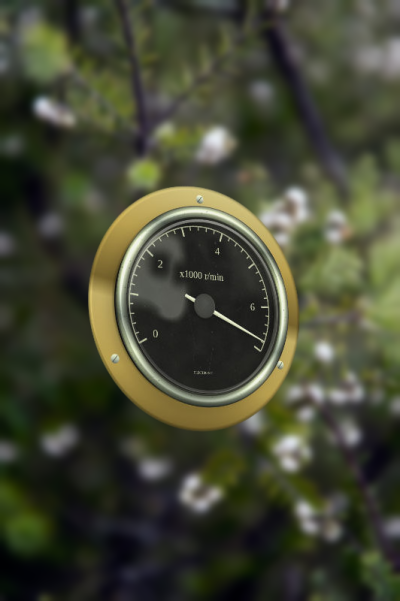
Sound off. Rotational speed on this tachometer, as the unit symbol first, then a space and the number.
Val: rpm 6800
